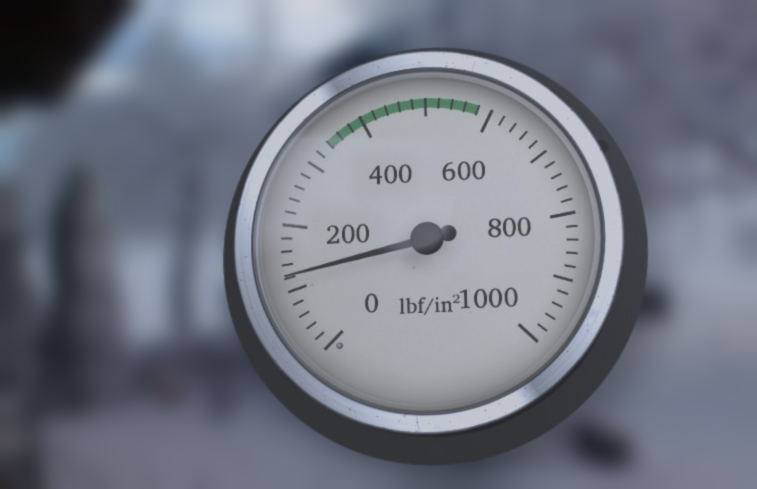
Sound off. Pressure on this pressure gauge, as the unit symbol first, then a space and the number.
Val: psi 120
